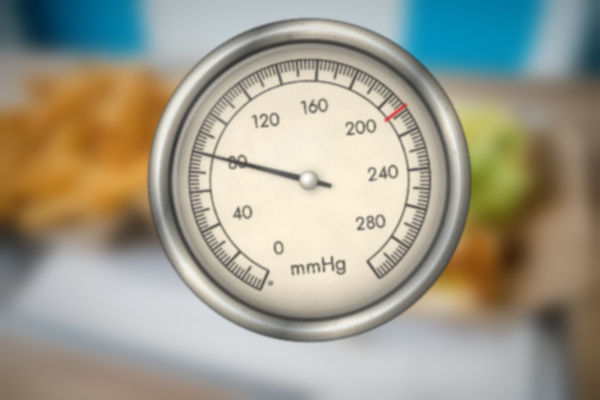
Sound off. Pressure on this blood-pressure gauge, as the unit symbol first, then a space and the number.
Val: mmHg 80
